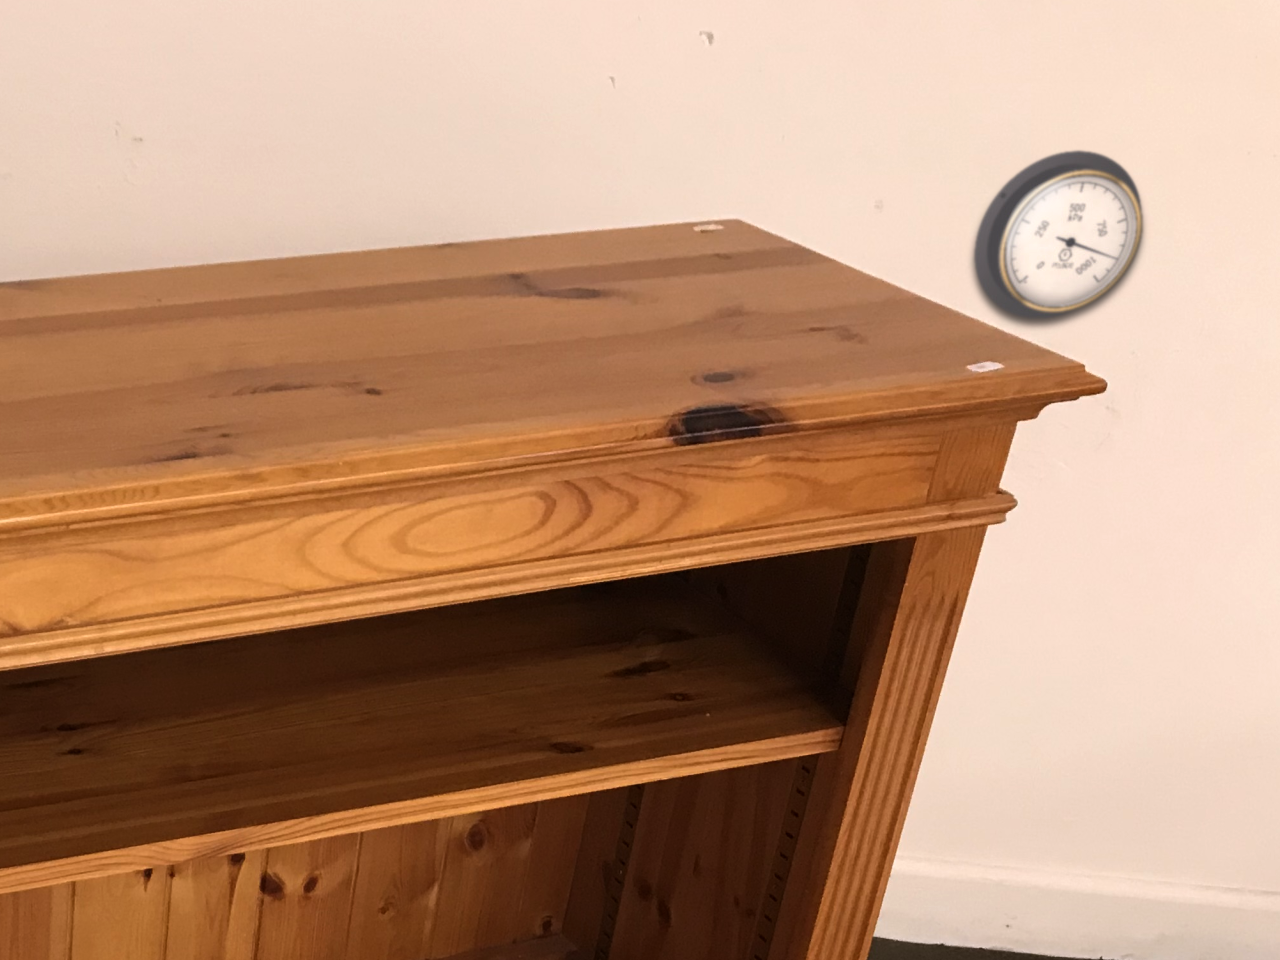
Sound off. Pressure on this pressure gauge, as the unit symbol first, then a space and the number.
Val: kPa 900
